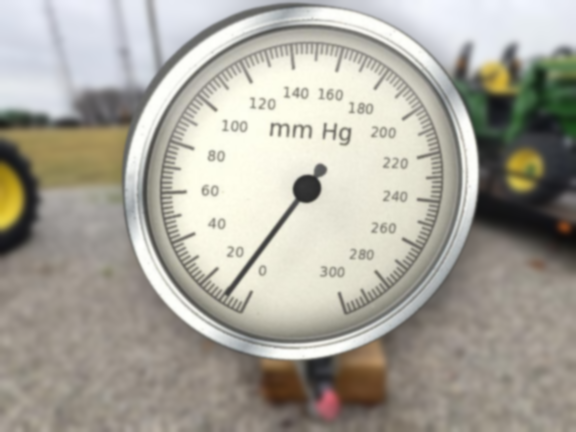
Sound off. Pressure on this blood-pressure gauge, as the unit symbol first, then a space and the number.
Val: mmHg 10
